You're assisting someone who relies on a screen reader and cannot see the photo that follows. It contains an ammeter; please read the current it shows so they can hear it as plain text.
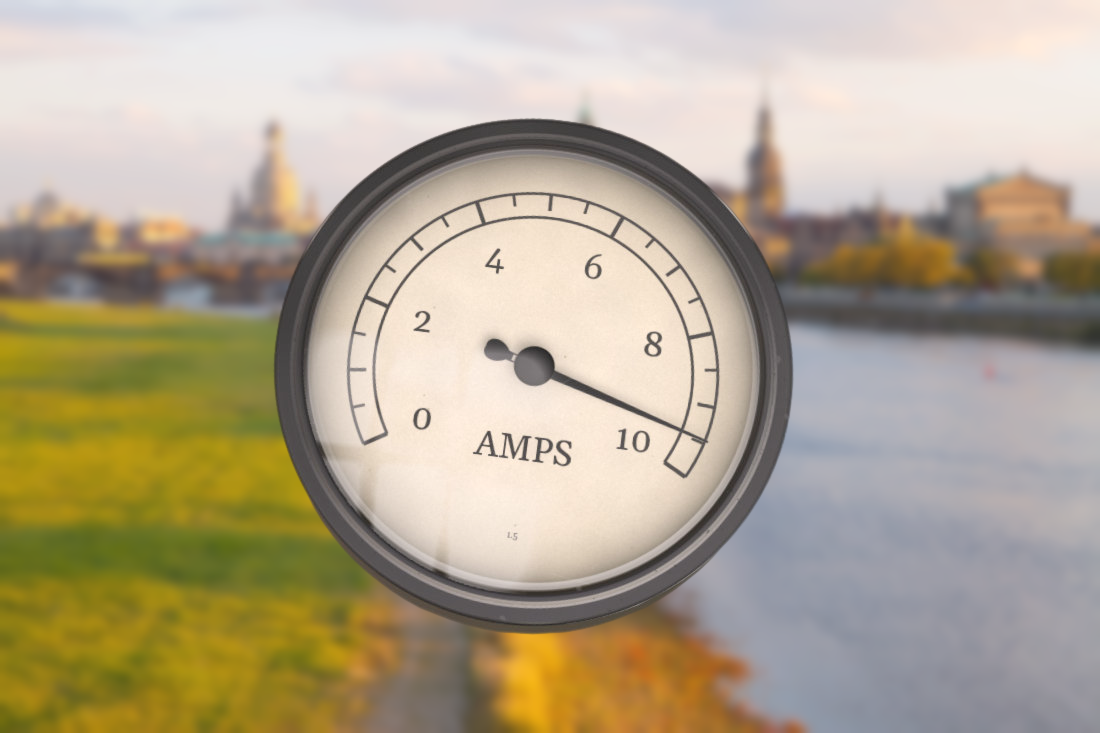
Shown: 9.5 A
